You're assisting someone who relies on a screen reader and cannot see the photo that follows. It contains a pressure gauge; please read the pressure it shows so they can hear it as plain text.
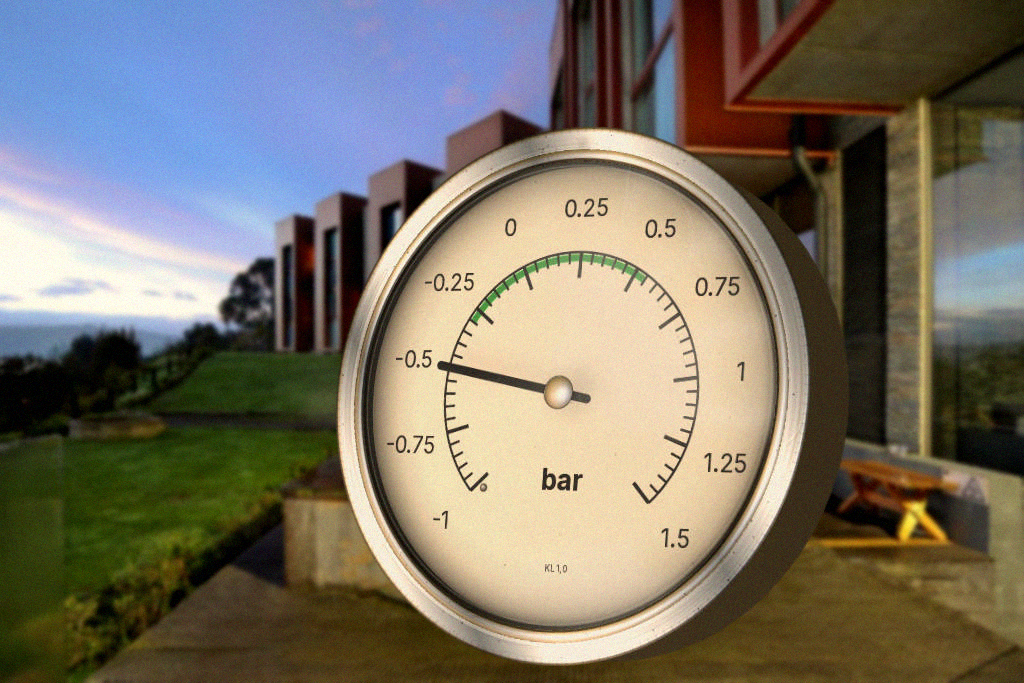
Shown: -0.5 bar
